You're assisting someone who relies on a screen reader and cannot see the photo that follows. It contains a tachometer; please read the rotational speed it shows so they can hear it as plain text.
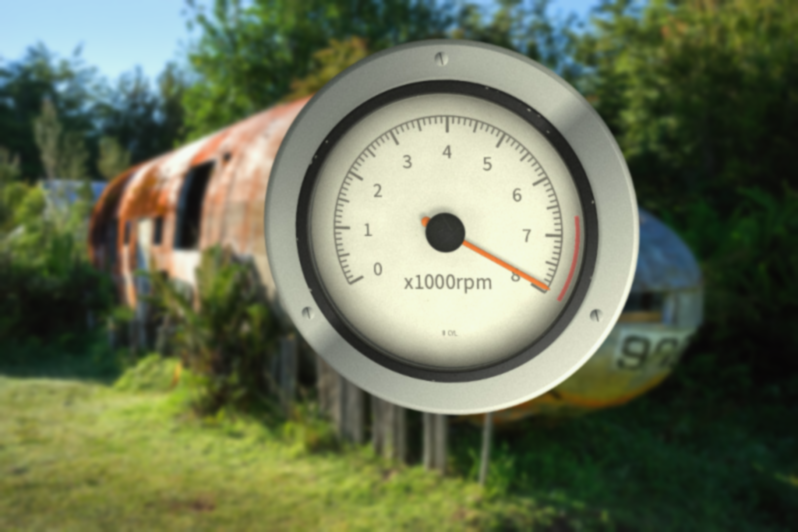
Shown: 7900 rpm
